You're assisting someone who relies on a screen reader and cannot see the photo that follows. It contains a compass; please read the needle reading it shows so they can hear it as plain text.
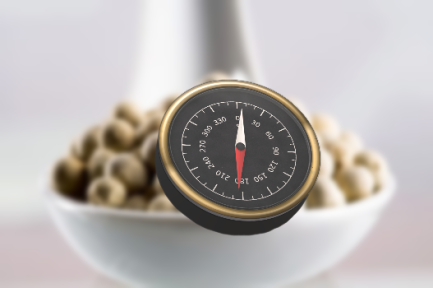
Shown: 185 °
